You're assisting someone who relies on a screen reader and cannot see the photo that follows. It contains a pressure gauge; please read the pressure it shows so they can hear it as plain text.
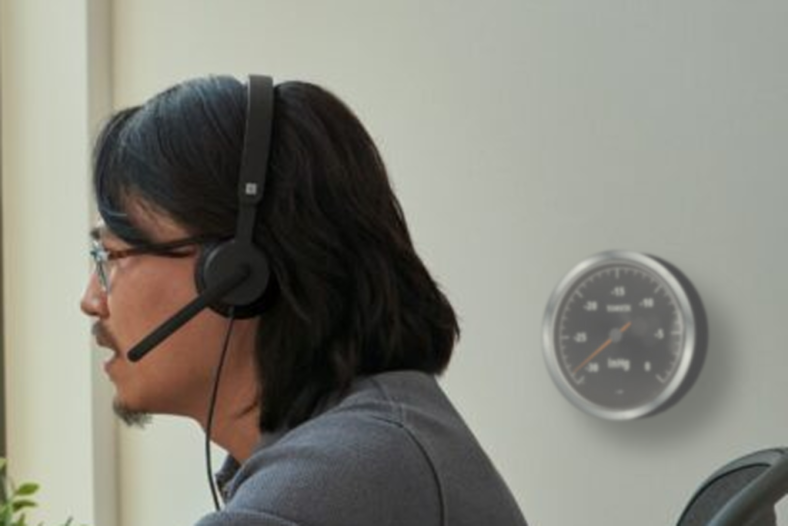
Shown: -29 inHg
